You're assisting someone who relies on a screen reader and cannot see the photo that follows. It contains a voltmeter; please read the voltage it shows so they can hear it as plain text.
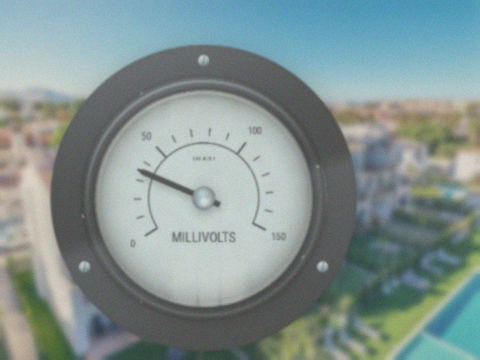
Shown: 35 mV
